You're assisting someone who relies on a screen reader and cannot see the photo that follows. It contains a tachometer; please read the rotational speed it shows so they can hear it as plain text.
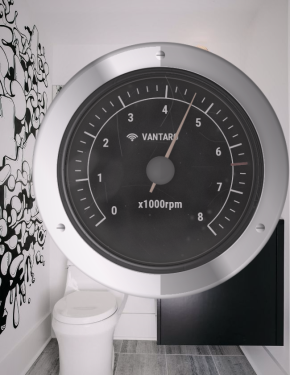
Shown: 4600 rpm
